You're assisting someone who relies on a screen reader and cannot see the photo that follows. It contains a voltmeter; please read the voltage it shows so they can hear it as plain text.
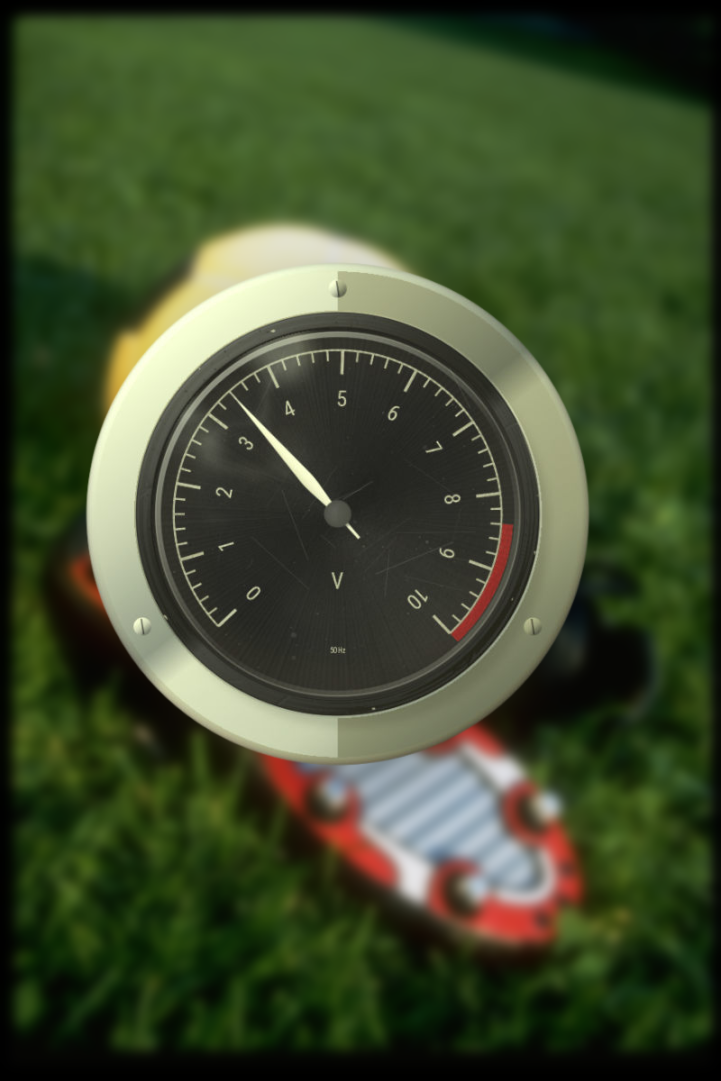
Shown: 3.4 V
